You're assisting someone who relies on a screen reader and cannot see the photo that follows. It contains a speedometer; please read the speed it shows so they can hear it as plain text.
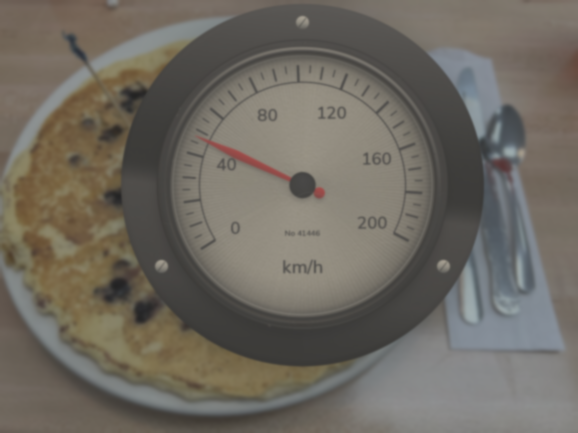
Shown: 47.5 km/h
